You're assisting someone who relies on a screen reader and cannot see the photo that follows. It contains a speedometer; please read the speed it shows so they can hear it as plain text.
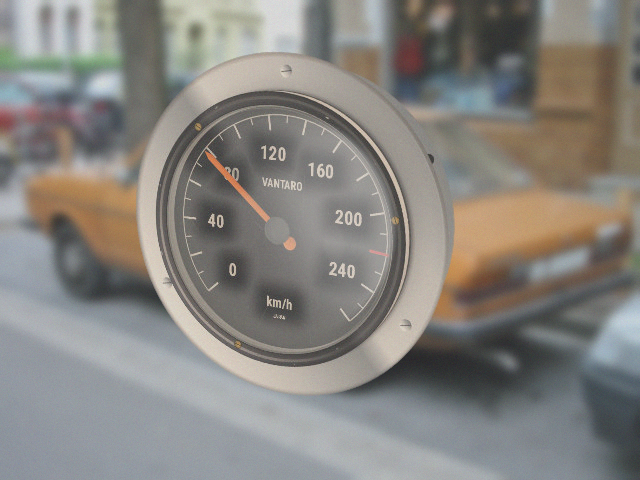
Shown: 80 km/h
